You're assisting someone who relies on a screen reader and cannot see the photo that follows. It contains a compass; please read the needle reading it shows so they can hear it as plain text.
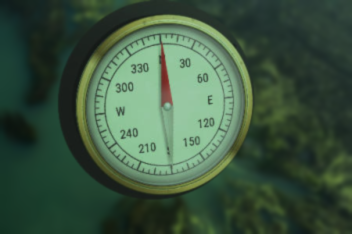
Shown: 0 °
